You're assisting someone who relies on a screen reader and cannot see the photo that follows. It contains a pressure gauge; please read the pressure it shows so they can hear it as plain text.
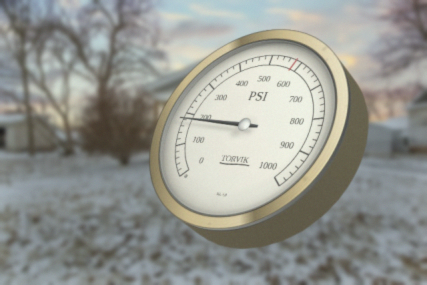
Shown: 180 psi
